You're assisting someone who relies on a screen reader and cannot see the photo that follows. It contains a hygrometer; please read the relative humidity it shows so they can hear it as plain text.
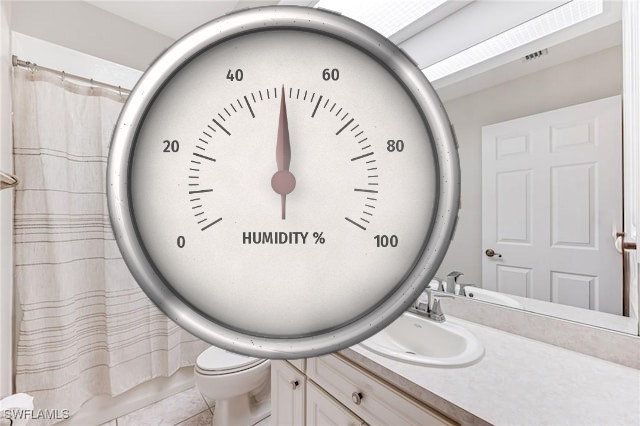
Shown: 50 %
